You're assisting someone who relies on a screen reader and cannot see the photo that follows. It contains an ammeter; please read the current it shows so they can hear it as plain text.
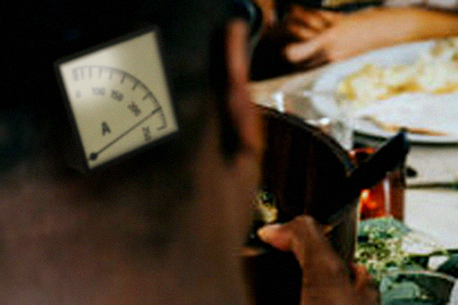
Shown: 225 A
